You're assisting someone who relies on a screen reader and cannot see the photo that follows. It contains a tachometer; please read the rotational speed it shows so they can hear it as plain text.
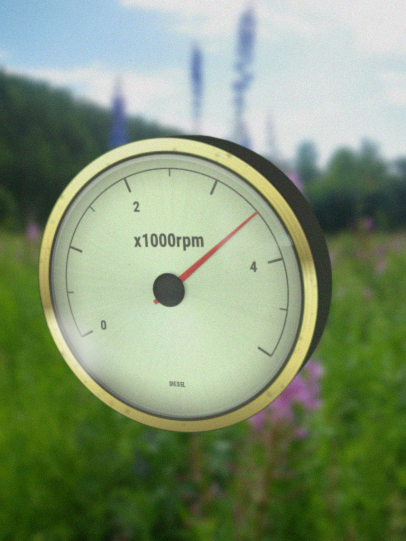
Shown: 3500 rpm
